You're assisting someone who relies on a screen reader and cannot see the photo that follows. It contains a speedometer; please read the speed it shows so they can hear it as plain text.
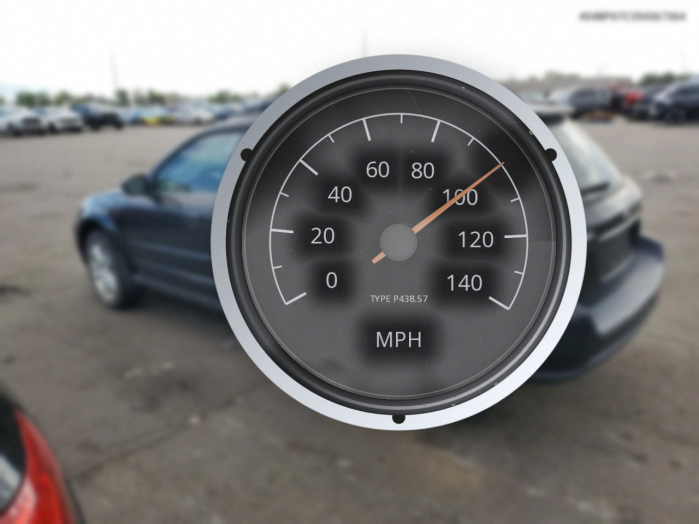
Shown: 100 mph
